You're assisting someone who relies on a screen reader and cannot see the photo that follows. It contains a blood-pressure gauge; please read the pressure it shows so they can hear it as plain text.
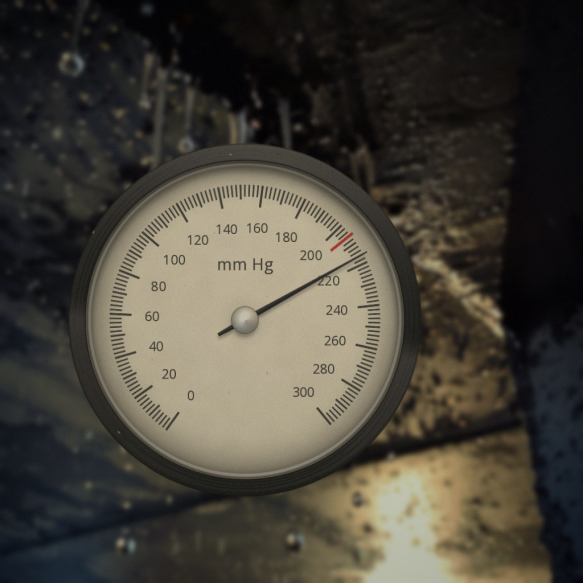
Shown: 216 mmHg
